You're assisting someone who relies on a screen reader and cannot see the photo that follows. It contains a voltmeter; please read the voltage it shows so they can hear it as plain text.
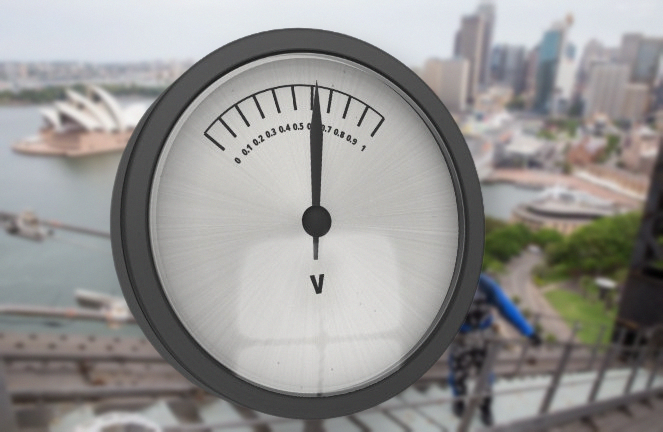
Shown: 0.6 V
